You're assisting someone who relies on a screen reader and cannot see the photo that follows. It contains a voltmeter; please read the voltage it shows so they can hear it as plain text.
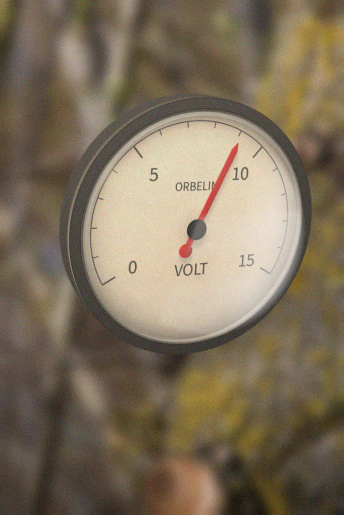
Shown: 9 V
